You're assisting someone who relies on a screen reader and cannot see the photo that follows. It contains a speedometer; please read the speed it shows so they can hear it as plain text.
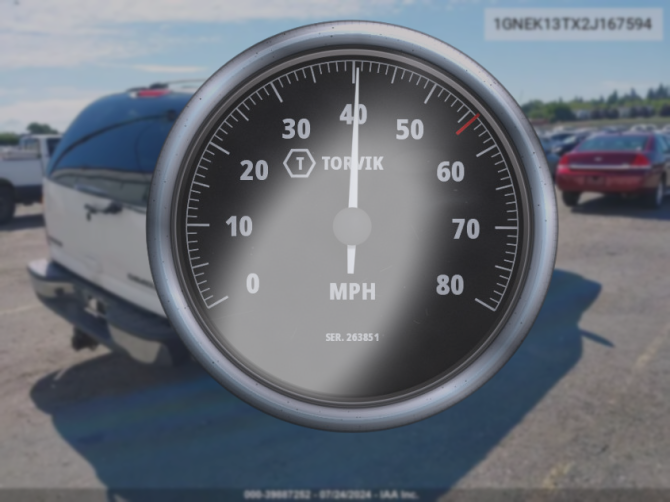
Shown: 40.5 mph
